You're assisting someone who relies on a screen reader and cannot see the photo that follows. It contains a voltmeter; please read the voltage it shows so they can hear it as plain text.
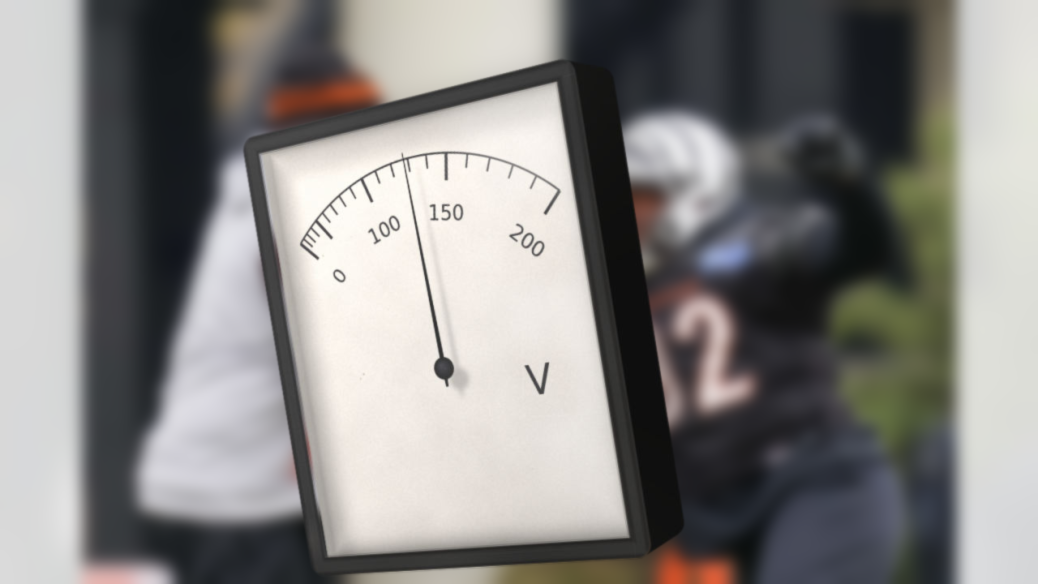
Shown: 130 V
